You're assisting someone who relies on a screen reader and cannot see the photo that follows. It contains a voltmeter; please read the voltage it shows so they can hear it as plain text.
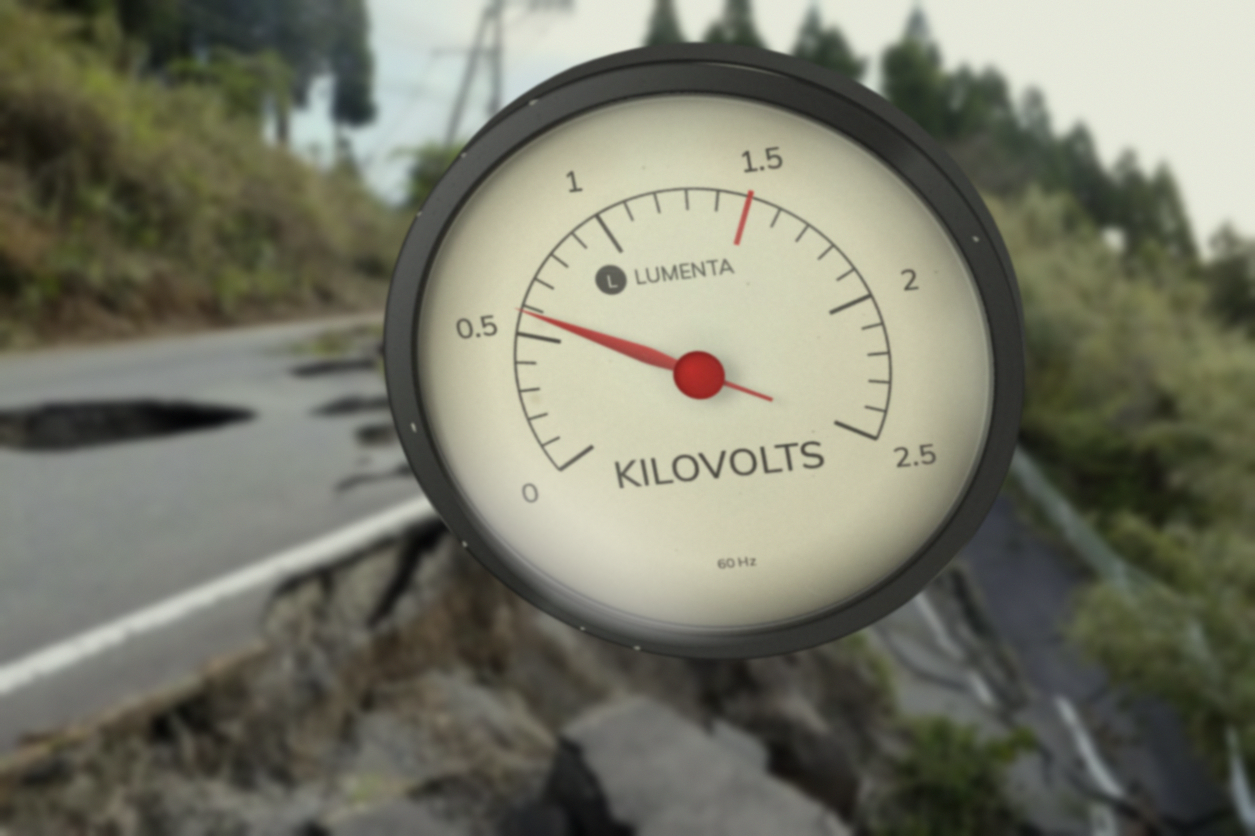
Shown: 0.6 kV
